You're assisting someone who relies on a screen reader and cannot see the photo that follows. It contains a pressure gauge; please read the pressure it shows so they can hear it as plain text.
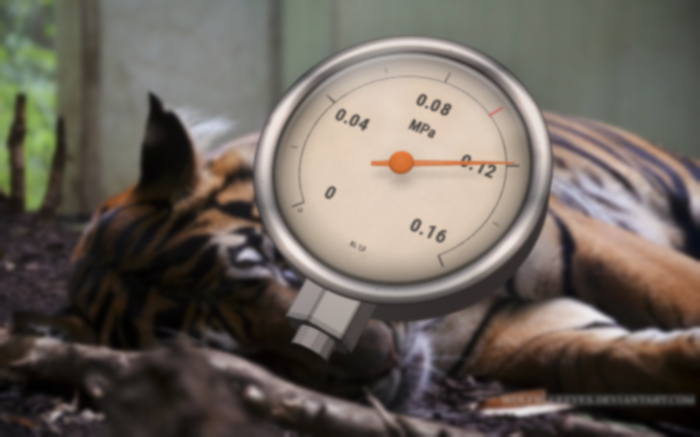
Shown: 0.12 MPa
